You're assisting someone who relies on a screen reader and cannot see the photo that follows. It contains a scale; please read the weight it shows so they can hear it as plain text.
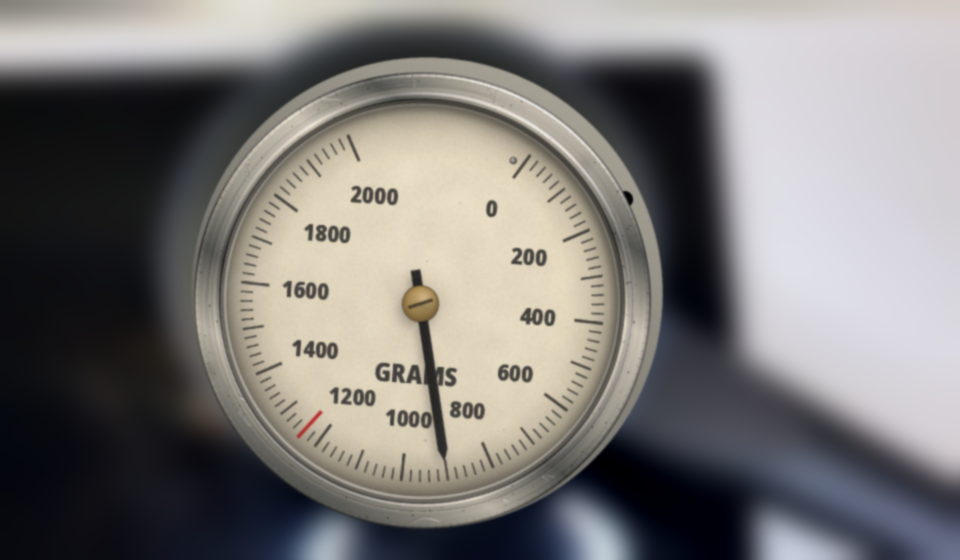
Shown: 900 g
